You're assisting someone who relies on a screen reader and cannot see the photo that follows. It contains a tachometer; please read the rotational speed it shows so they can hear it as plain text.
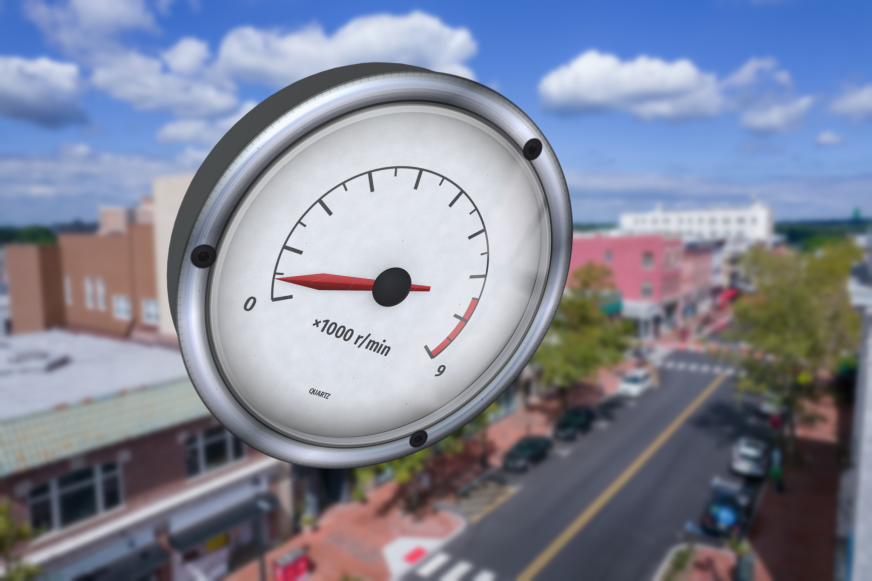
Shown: 500 rpm
